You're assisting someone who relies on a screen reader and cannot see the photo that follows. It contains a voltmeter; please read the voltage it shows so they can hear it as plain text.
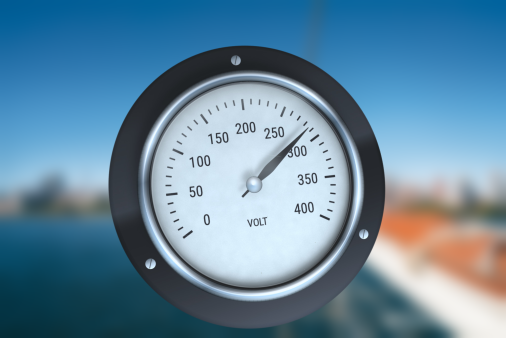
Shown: 285 V
